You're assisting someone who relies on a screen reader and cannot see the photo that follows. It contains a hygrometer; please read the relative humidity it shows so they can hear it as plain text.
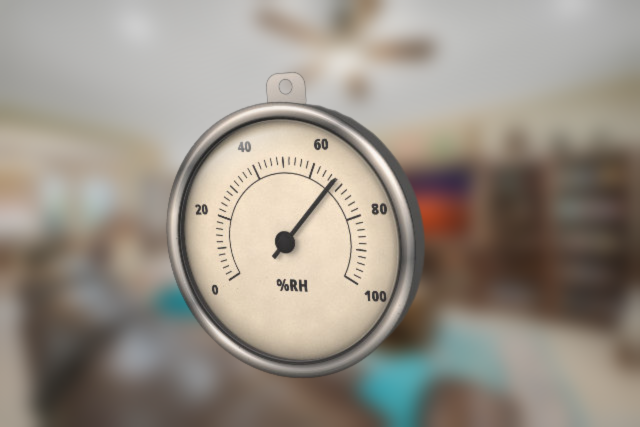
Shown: 68 %
